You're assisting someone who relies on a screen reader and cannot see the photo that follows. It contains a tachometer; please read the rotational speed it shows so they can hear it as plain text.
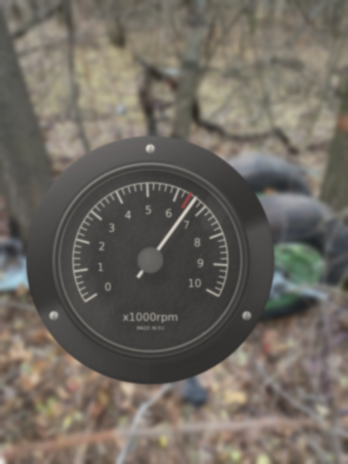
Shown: 6600 rpm
